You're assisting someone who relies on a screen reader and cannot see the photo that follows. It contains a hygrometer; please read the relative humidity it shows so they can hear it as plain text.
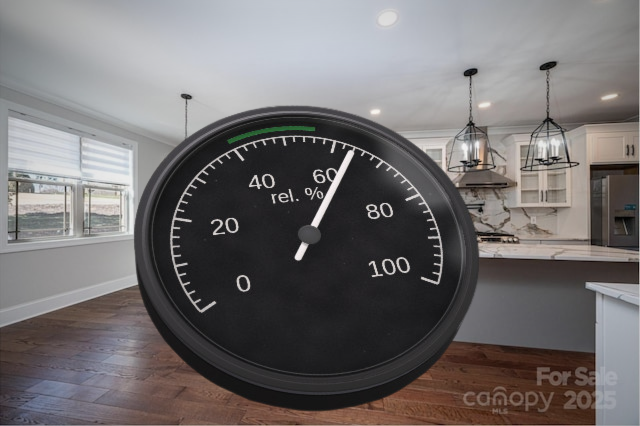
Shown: 64 %
